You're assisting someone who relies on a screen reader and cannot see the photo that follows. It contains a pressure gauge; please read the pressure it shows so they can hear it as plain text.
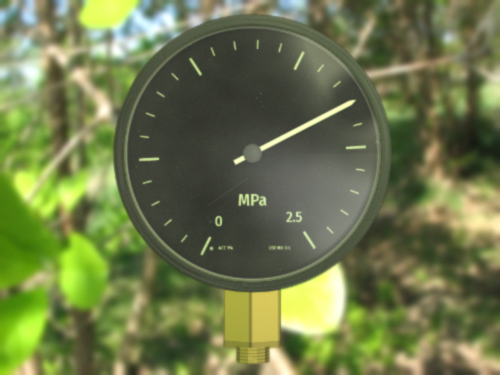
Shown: 1.8 MPa
